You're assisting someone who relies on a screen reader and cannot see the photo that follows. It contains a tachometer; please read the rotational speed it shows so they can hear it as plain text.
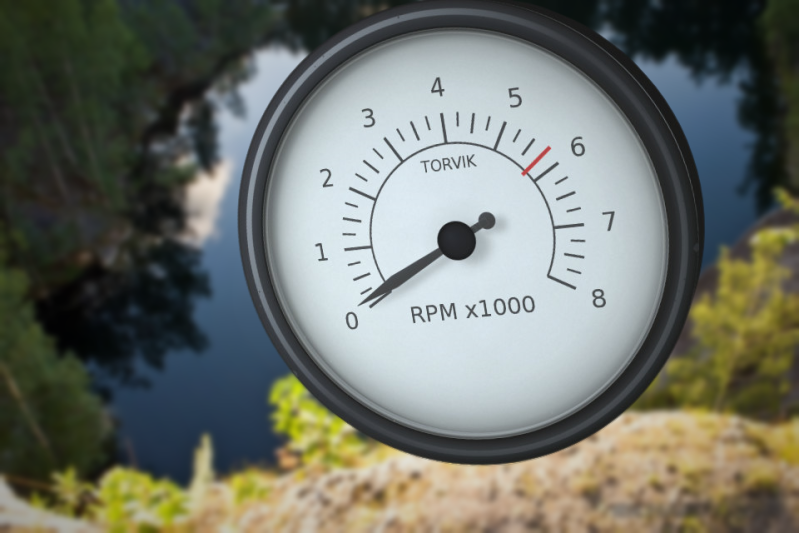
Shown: 125 rpm
